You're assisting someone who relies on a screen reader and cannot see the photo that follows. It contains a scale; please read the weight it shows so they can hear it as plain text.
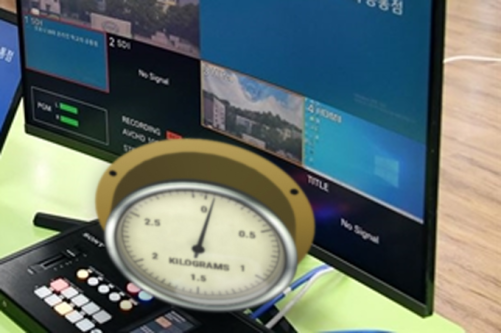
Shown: 0.05 kg
